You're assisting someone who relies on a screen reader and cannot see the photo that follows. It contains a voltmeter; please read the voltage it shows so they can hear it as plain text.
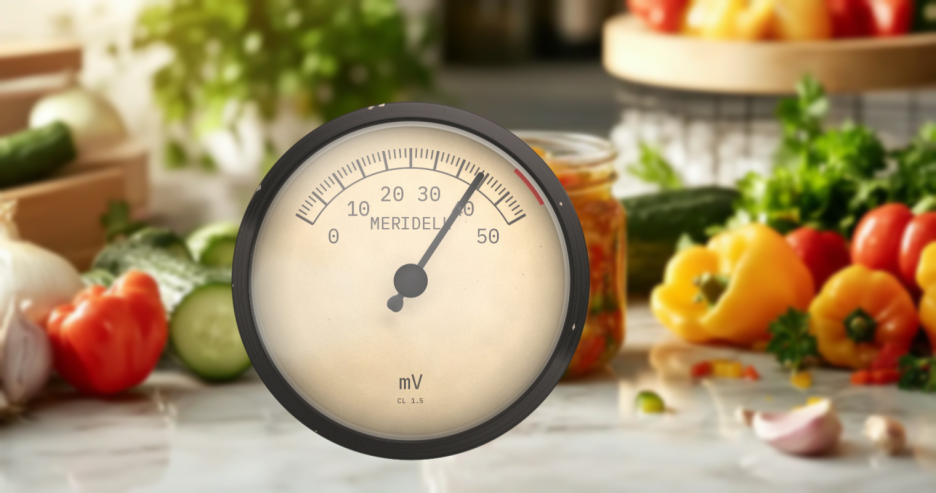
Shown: 39 mV
